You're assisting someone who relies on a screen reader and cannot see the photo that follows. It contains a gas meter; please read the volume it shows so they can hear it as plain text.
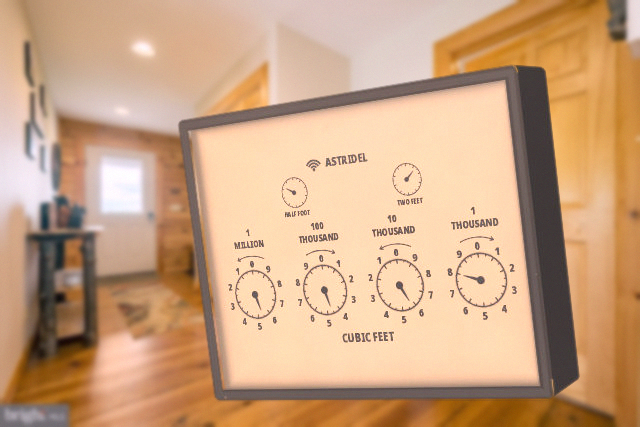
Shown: 545800 ft³
